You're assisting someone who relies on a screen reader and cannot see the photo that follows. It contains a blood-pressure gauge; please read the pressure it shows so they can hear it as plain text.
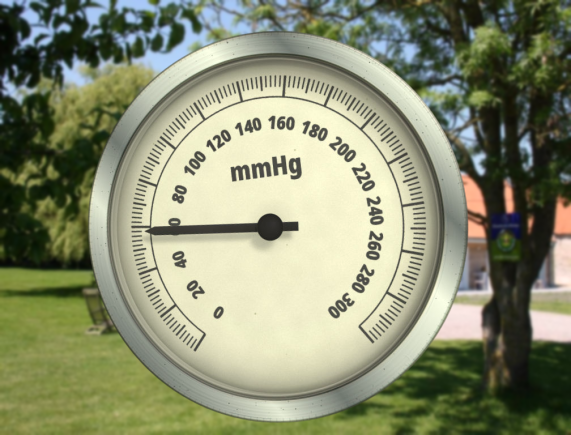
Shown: 58 mmHg
